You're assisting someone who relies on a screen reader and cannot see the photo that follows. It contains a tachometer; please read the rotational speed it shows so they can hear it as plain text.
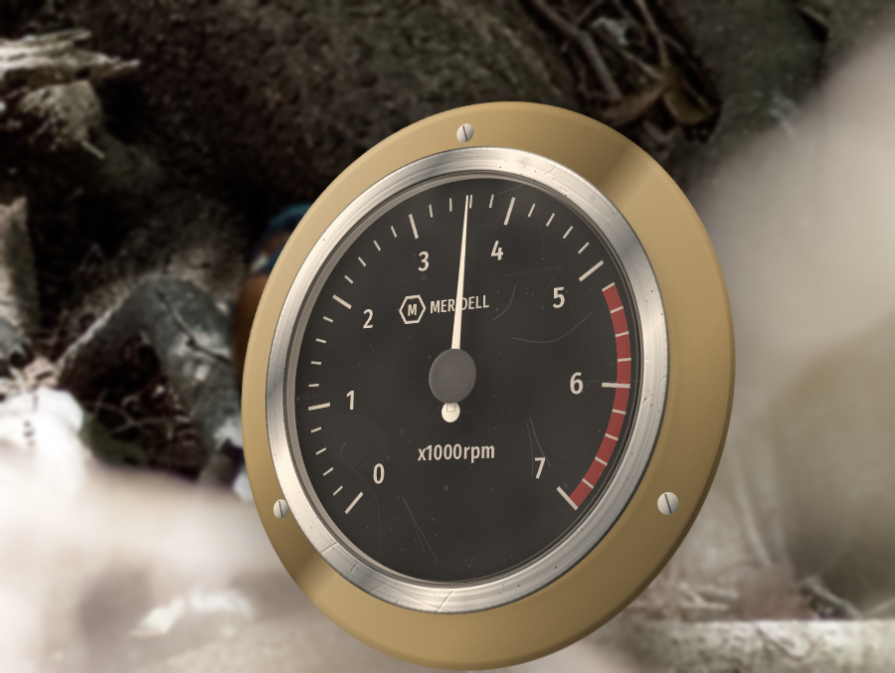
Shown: 3600 rpm
